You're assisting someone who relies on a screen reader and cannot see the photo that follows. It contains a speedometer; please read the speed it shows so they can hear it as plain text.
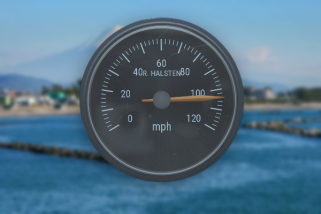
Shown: 104 mph
